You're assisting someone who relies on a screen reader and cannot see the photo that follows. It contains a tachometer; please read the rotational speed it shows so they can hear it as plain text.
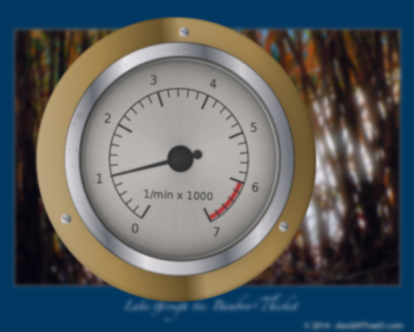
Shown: 1000 rpm
